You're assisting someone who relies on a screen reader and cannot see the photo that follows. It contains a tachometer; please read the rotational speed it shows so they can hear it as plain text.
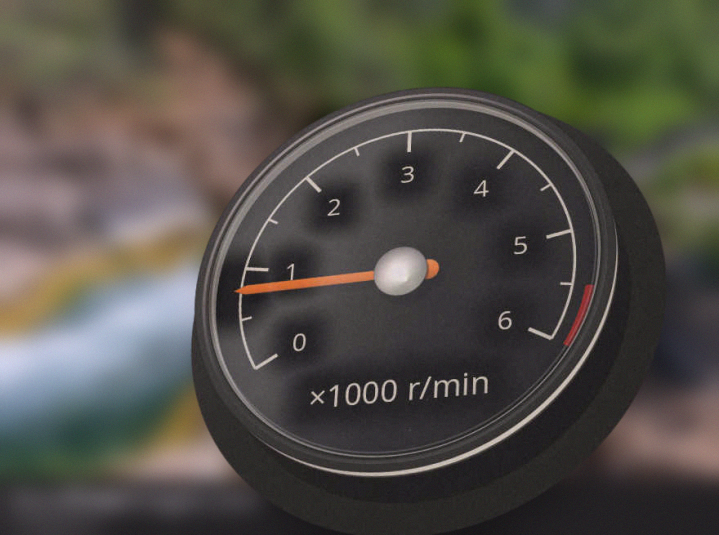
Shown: 750 rpm
